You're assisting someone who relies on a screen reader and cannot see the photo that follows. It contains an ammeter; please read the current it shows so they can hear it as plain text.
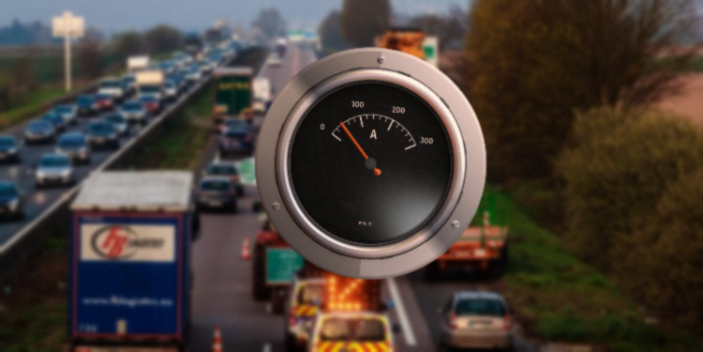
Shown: 40 A
